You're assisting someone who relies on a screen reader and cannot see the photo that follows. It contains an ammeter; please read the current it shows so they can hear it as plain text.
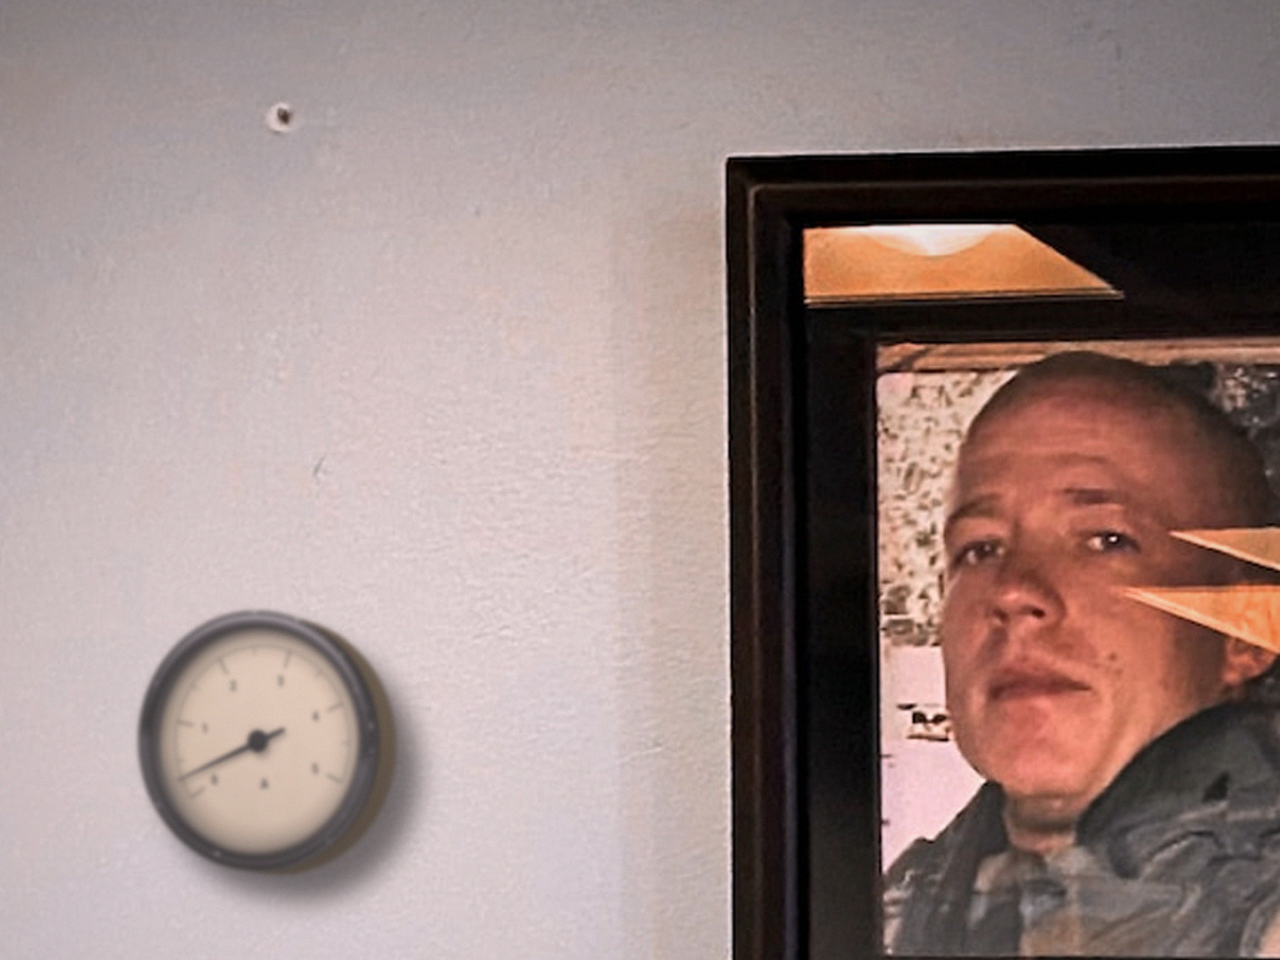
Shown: 0.25 A
